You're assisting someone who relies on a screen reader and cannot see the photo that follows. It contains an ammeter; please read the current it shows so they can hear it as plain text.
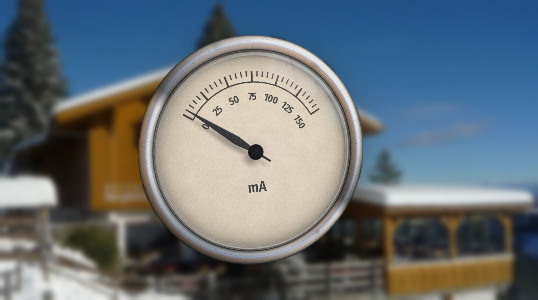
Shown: 5 mA
